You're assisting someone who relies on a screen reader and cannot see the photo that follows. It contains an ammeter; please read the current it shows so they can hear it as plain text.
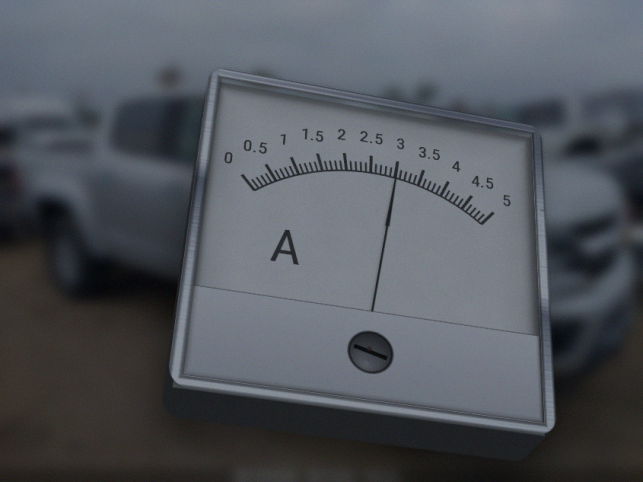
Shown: 3 A
